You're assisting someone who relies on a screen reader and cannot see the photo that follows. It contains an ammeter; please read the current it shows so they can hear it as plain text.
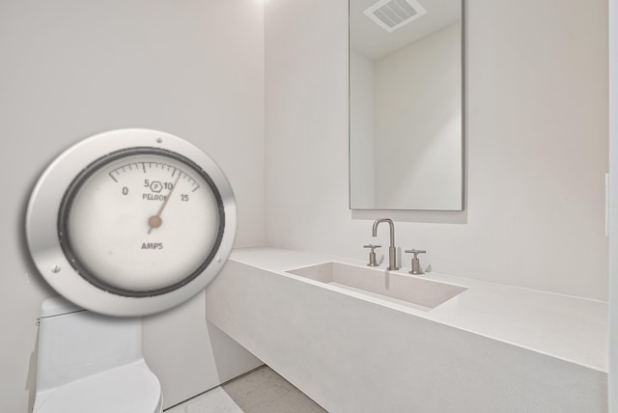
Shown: 11 A
